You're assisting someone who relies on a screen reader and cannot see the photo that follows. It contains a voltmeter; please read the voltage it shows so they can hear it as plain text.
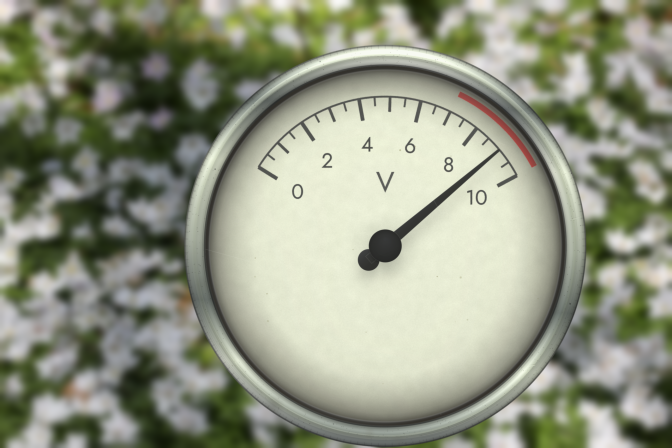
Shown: 9 V
